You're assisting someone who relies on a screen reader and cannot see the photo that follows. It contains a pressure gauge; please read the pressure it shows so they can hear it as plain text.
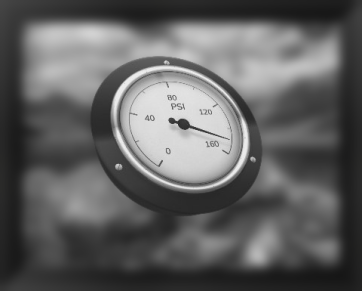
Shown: 150 psi
